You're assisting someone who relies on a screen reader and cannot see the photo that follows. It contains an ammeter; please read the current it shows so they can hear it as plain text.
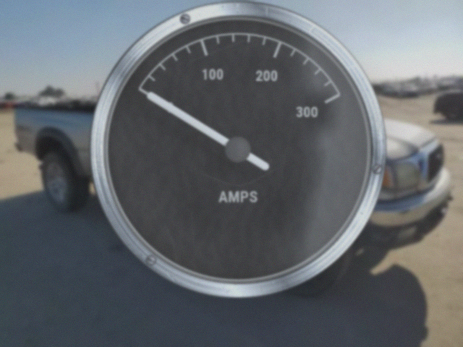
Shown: 0 A
